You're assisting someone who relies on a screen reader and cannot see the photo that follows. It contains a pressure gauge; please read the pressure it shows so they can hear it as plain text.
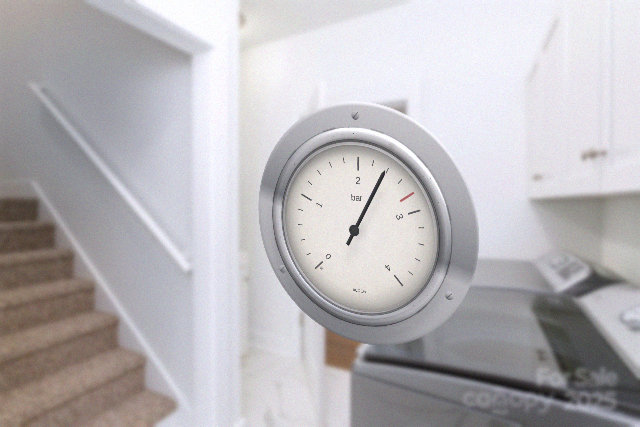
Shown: 2.4 bar
